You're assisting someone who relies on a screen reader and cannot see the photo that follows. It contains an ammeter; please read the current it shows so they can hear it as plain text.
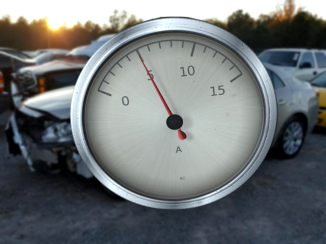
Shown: 5 A
